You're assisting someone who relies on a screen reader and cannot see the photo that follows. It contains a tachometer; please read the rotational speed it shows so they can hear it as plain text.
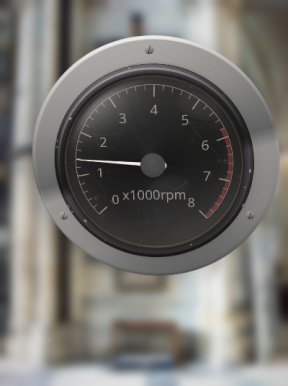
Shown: 1400 rpm
